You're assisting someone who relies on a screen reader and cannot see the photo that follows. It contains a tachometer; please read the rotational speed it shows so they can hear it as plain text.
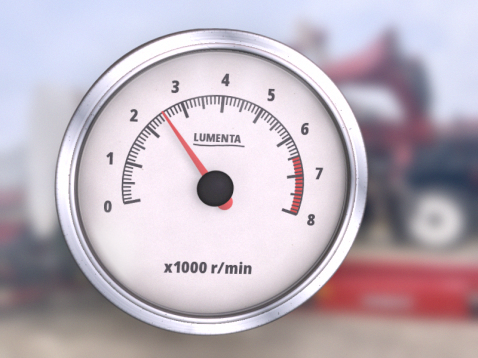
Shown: 2500 rpm
